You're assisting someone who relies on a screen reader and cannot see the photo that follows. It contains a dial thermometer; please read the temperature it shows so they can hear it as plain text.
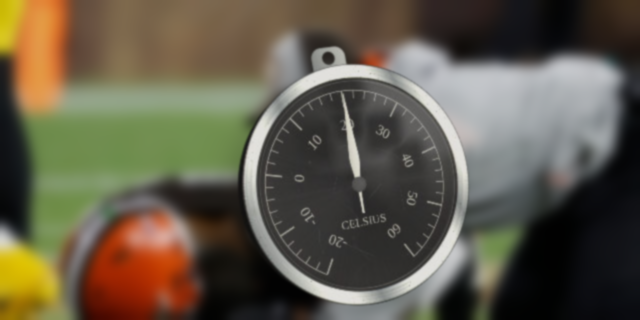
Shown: 20 °C
